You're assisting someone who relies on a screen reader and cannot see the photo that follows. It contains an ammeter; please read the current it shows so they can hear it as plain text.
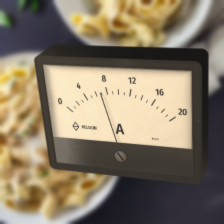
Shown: 7 A
